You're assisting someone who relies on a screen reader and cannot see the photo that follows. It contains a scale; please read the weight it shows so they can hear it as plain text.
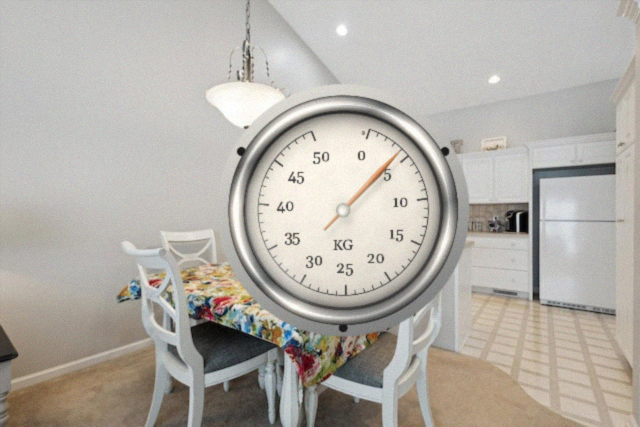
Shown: 4 kg
